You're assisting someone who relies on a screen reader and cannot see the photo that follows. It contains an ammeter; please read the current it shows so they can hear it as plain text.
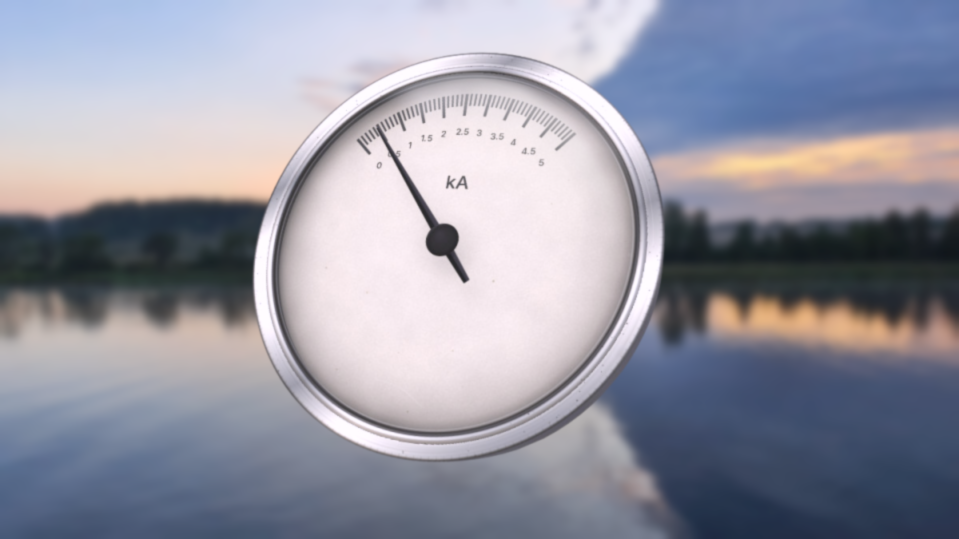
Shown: 0.5 kA
